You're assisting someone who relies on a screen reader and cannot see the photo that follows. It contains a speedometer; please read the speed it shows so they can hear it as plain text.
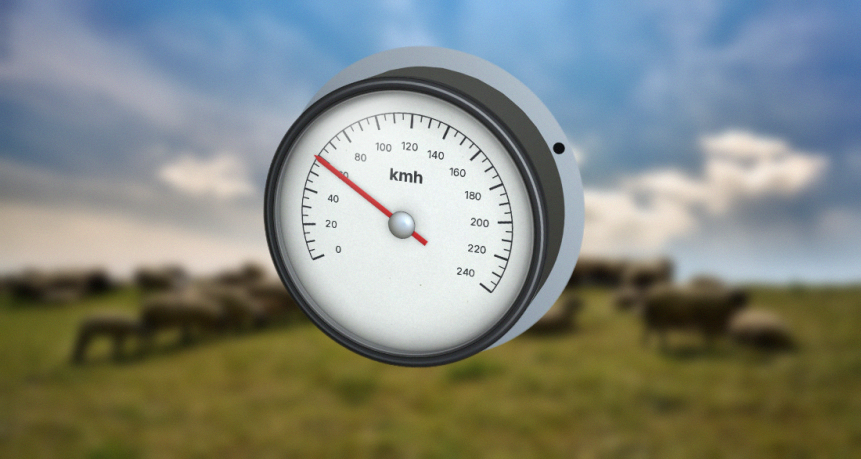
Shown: 60 km/h
